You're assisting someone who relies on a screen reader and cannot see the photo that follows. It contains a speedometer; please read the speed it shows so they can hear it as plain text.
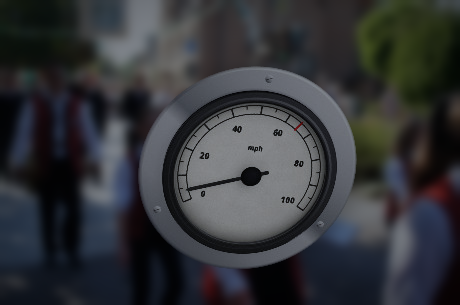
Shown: 5 mph
